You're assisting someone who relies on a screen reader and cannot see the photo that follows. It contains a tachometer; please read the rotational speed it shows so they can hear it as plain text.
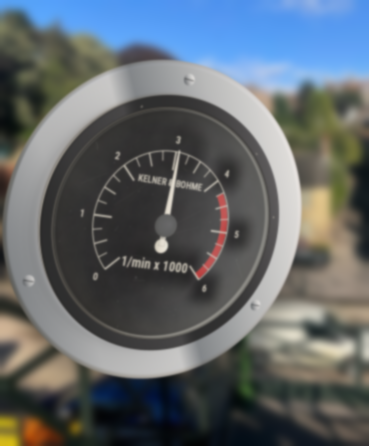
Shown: 3000 rpm
